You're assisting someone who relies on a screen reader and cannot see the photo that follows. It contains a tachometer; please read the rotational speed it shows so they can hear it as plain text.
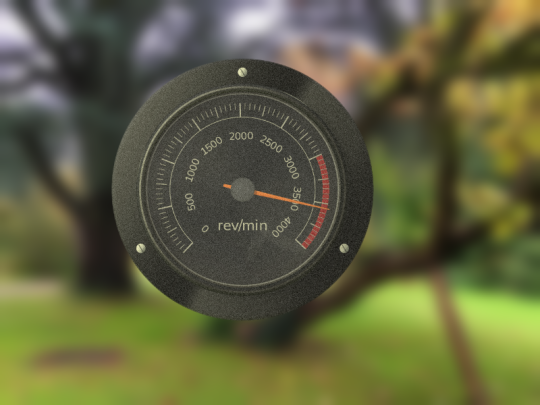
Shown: 3550 rpm
